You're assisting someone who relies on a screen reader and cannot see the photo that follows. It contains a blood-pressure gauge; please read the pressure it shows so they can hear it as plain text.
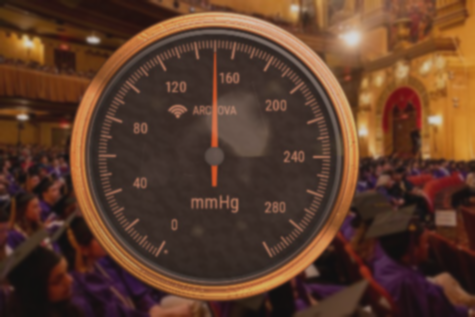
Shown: 150 mmHg
